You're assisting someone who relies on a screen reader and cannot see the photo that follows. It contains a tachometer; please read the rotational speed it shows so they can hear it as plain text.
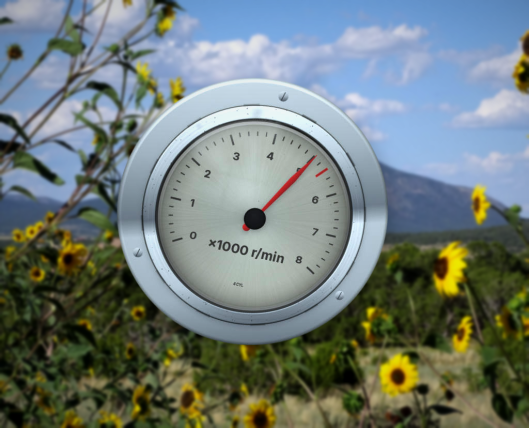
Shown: 5000 rpm
